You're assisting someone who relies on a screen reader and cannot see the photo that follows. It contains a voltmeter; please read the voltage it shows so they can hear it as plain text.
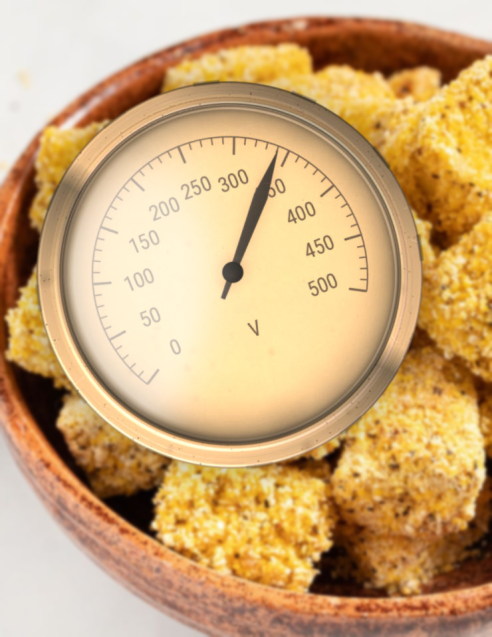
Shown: 340 V
